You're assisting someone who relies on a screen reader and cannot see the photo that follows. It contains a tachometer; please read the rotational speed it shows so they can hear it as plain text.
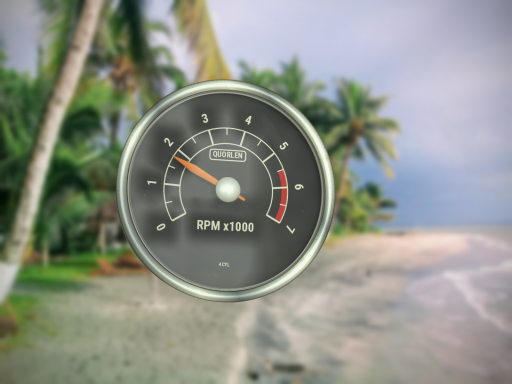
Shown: 1750 rpm
